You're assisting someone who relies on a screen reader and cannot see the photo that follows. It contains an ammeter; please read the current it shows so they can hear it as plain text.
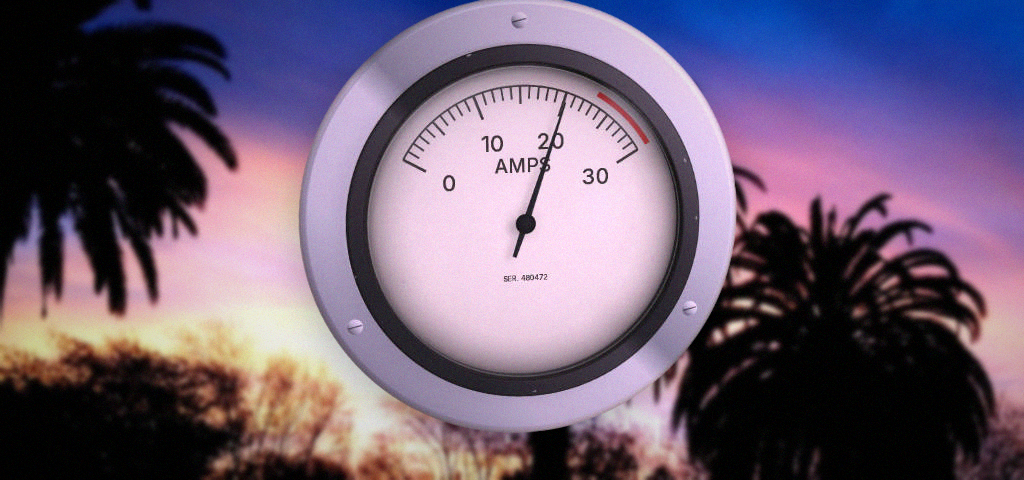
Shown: 20 A
